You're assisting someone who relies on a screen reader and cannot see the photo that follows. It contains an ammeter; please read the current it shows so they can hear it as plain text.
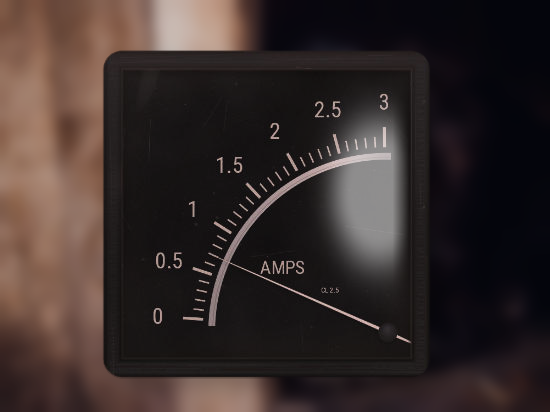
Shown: 0.7 A
